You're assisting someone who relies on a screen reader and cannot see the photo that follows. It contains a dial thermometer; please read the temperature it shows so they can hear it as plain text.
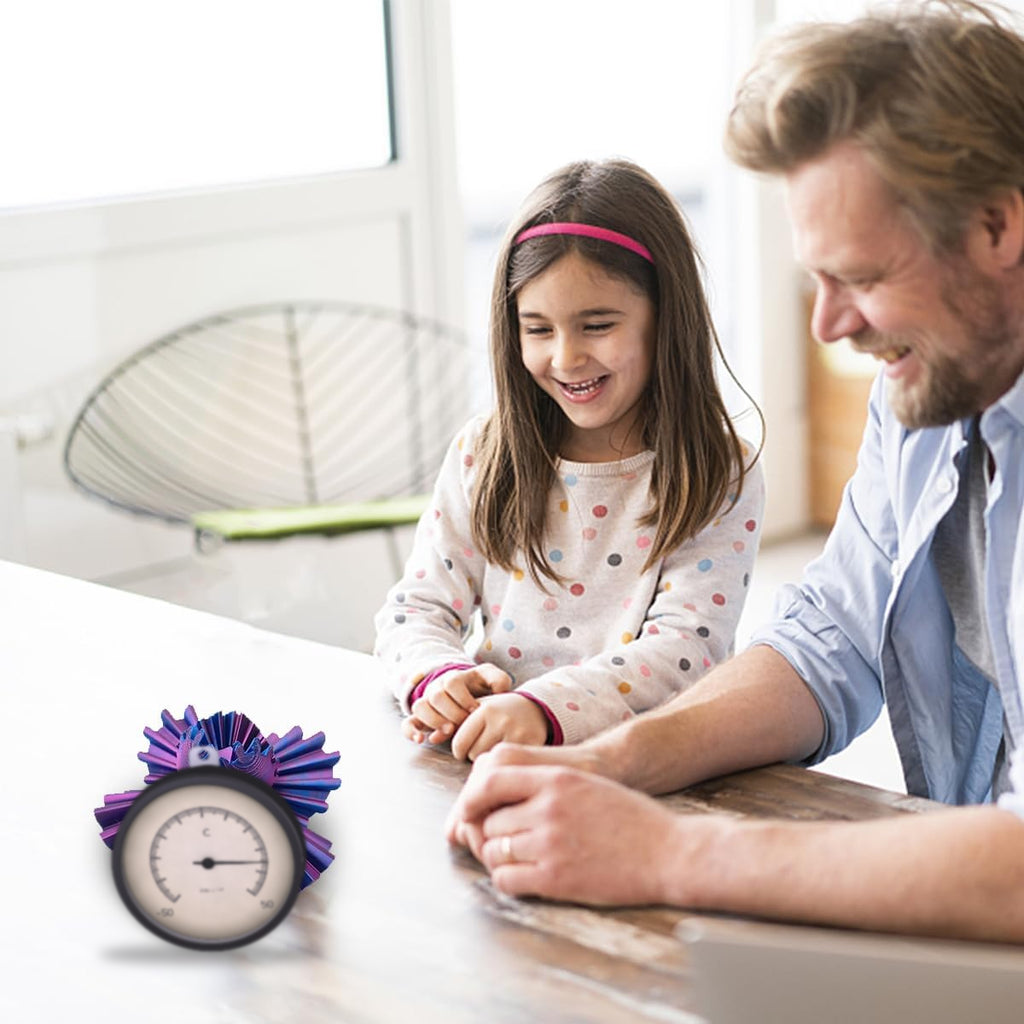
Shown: 35 °C
